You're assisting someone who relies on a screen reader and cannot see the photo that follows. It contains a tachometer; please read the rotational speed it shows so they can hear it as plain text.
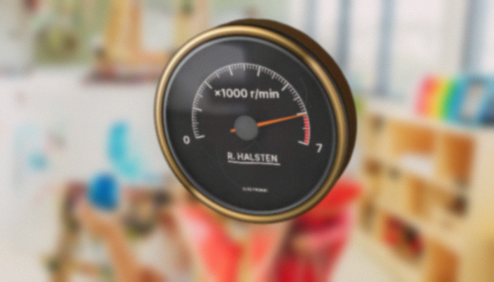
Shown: 6000 rpm
